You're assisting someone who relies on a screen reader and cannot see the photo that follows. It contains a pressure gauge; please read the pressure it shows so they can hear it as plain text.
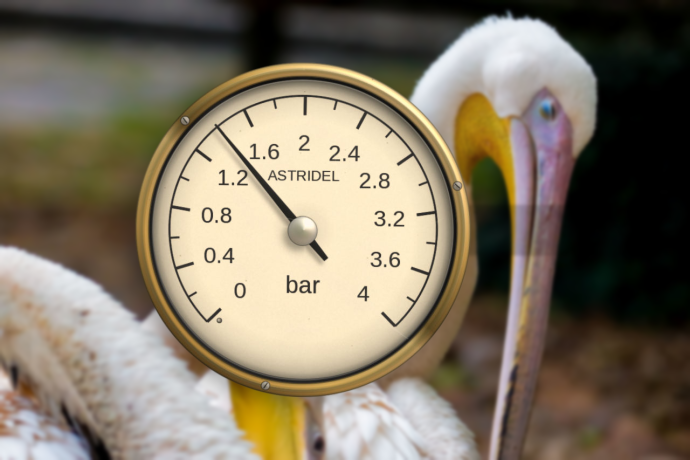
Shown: 1.4 bar
